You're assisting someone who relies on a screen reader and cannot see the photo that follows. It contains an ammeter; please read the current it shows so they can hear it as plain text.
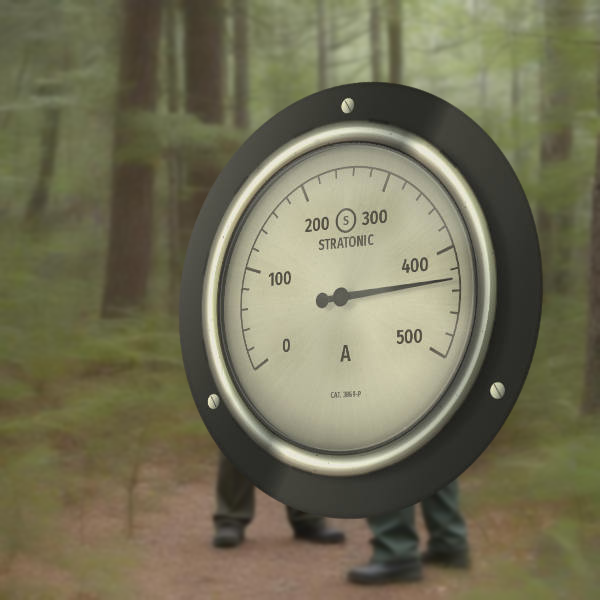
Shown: 430 A
